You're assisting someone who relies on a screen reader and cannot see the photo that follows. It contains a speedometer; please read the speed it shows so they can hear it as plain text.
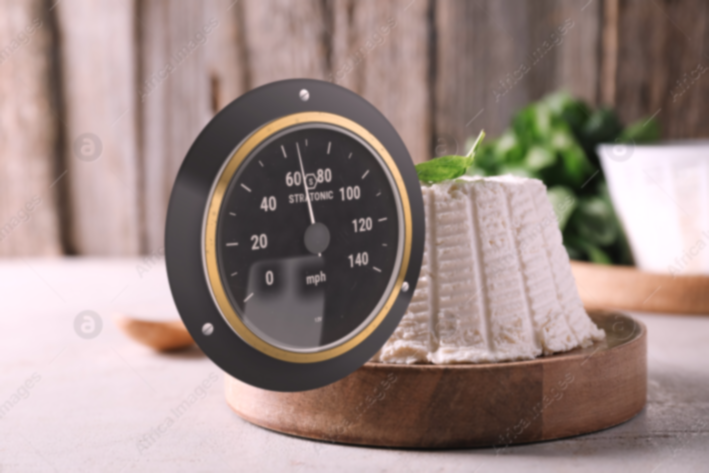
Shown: 65 mph
